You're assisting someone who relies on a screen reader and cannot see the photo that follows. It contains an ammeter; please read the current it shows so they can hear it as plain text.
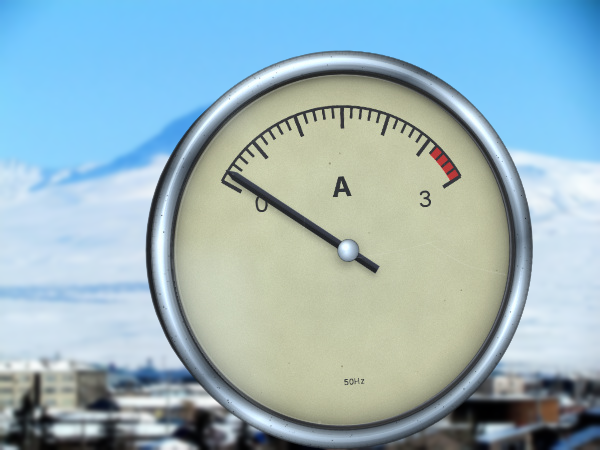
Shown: 0.1 A
